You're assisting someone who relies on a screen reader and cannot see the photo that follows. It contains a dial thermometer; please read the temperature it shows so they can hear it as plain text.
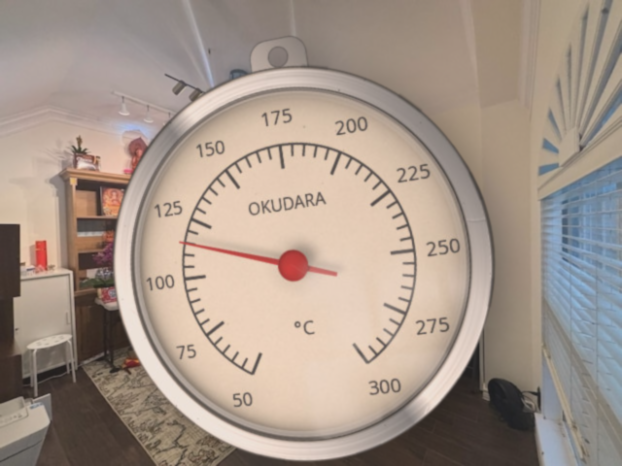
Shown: 115 °C
